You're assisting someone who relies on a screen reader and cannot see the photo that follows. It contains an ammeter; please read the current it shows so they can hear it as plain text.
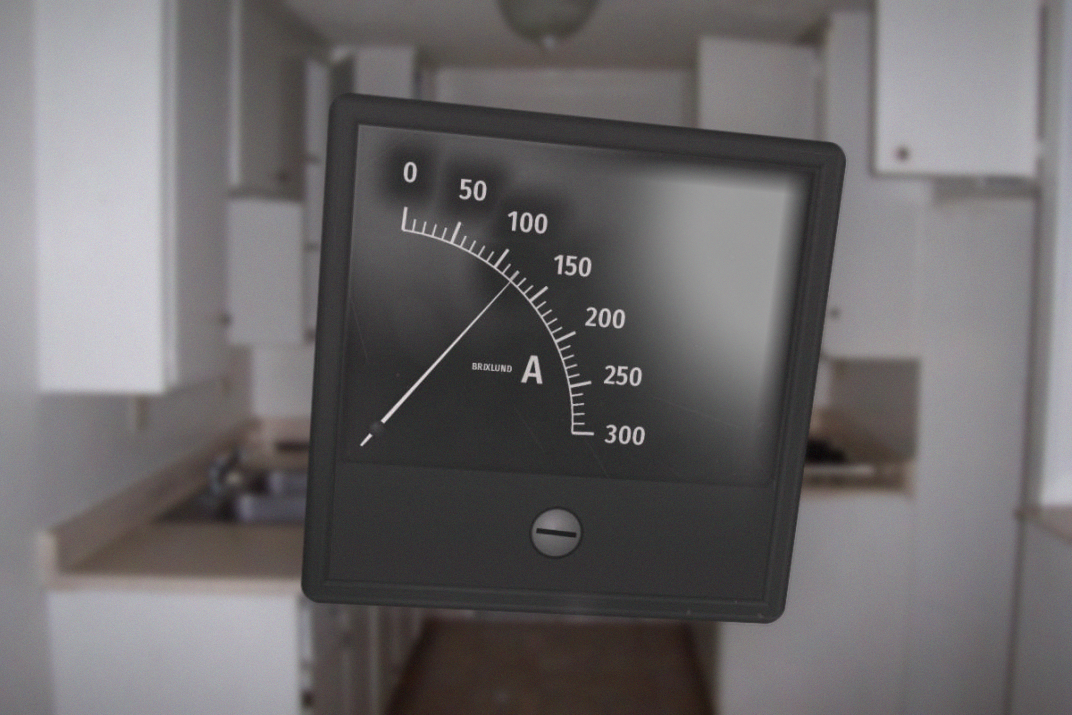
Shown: 120 A
